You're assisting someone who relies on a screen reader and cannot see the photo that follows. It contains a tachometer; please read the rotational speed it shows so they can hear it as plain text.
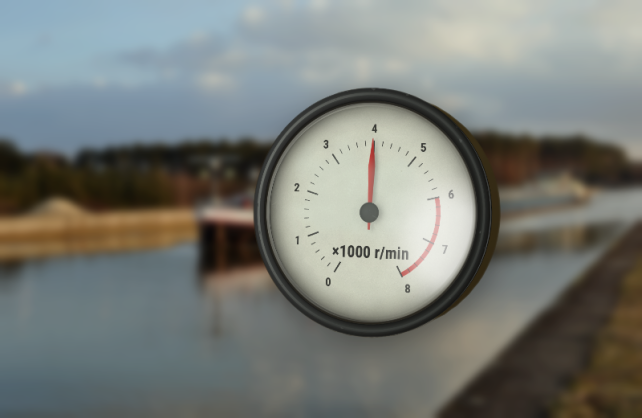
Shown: 4000 rpm
